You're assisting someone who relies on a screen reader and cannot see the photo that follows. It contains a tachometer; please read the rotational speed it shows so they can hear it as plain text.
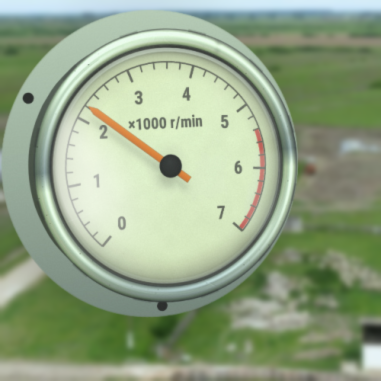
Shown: 2200 rpm
